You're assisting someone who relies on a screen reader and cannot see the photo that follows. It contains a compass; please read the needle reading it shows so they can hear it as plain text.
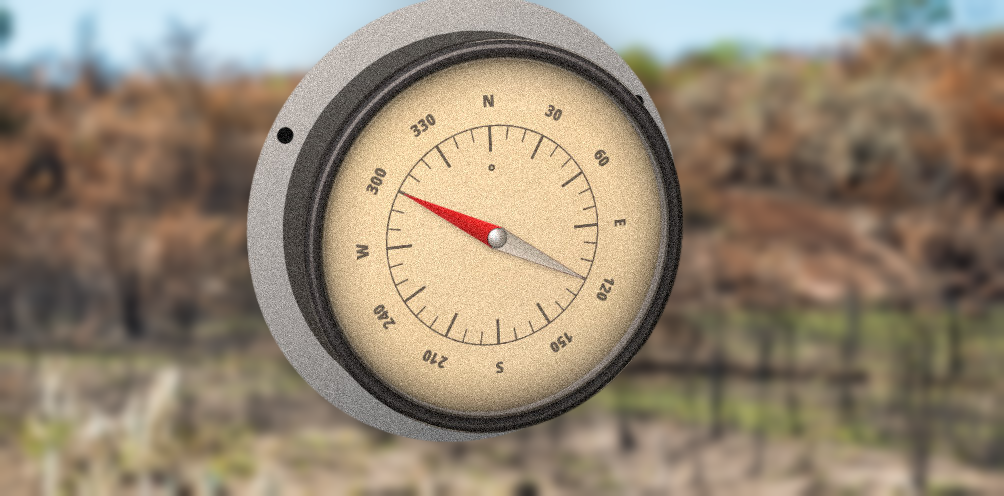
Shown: 300 °
